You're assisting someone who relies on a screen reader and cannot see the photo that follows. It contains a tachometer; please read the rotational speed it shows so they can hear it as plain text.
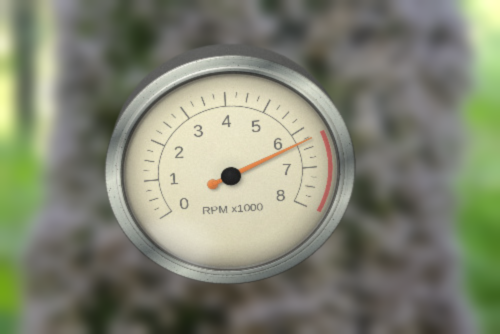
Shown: 6250 rpm
